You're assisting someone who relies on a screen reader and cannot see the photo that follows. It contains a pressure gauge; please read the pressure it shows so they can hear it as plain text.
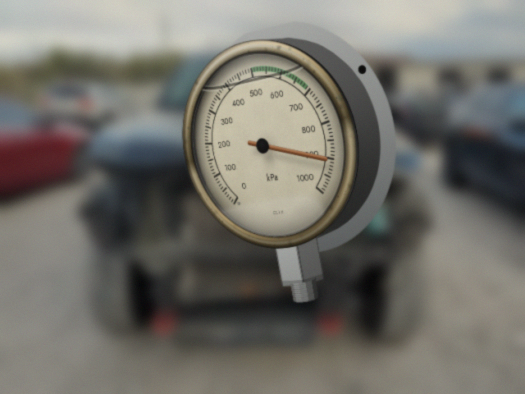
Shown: 900 kPa
